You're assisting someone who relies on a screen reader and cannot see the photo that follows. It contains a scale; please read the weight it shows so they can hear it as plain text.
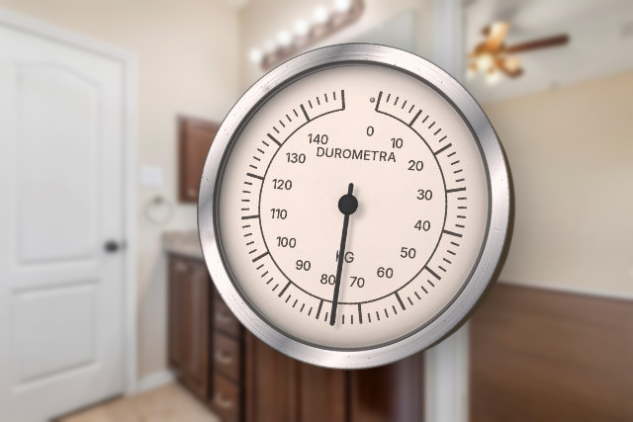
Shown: 76 kg
